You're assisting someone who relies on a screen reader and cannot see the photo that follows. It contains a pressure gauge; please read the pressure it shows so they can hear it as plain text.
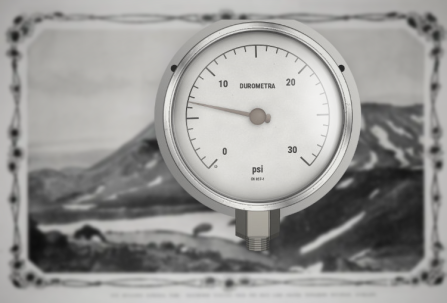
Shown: 6.5 psi
